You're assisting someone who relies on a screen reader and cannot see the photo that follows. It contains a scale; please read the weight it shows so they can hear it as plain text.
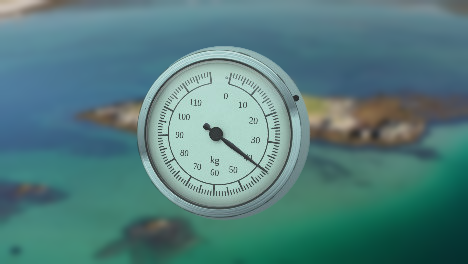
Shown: 40 kg
